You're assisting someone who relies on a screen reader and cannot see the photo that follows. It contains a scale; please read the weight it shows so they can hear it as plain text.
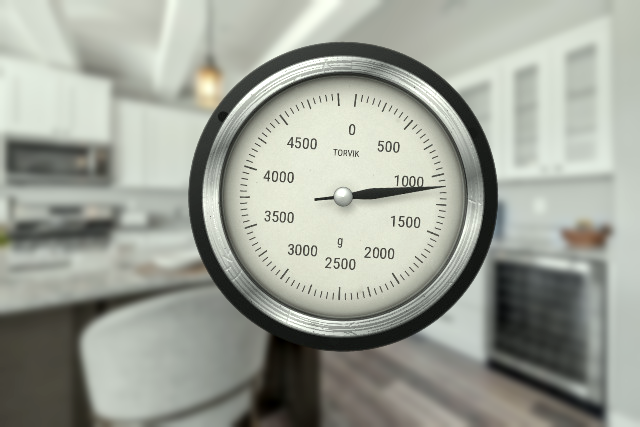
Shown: 1100 g
